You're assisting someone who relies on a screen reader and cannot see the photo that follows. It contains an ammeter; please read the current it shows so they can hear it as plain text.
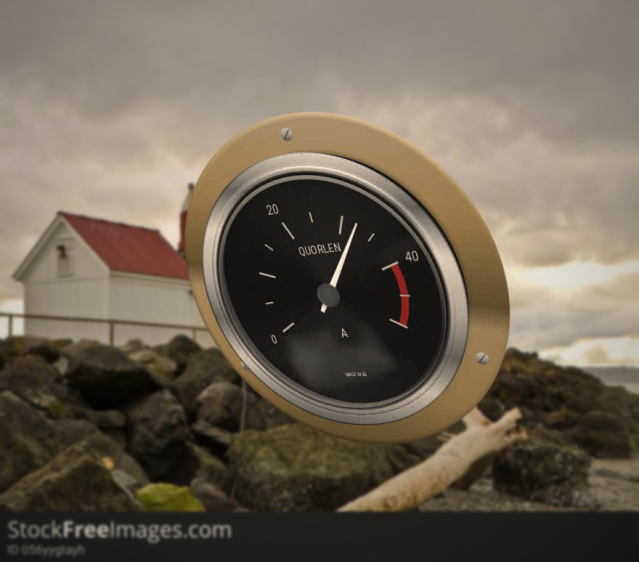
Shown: 32.5 A
